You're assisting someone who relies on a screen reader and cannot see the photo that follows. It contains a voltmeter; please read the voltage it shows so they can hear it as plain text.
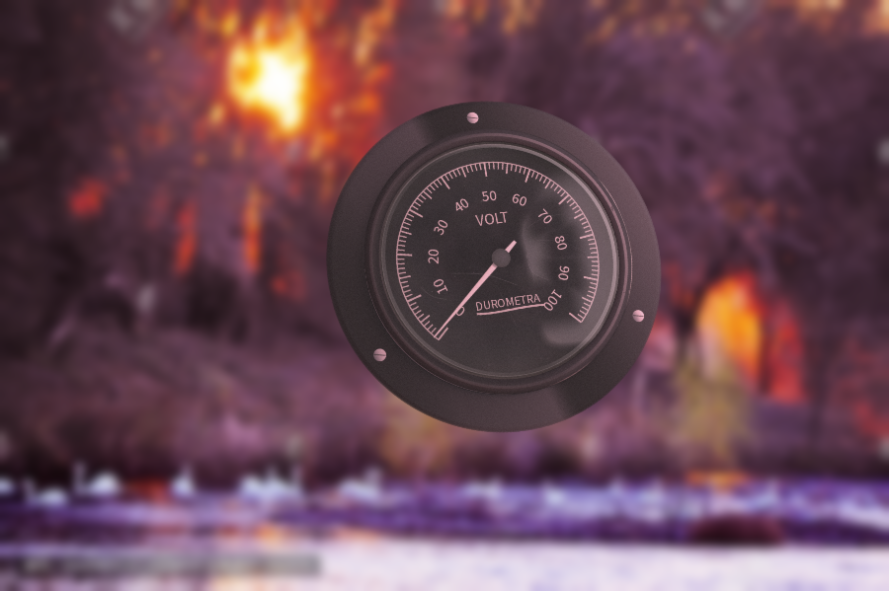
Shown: 1 V
